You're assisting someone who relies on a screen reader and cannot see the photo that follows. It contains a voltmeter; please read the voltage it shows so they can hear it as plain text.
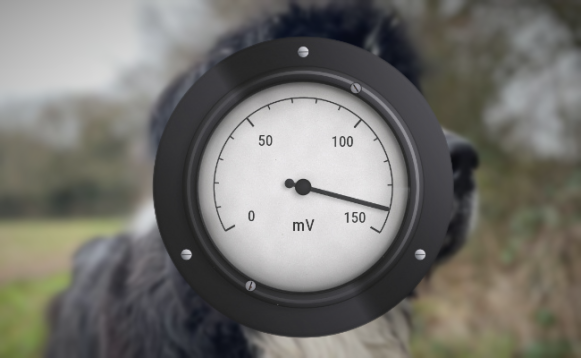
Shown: 140 mV
